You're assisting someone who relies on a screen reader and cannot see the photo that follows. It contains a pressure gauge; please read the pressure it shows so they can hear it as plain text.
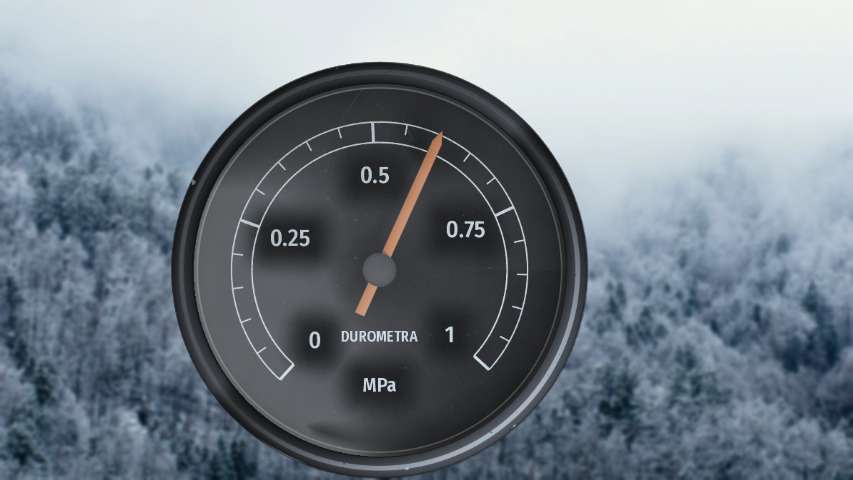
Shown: 0.6 MPa
